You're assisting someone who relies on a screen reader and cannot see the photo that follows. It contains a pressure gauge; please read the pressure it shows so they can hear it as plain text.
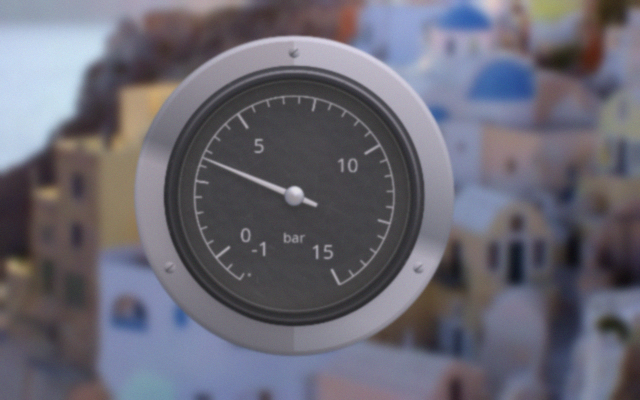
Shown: 3.25 bar
